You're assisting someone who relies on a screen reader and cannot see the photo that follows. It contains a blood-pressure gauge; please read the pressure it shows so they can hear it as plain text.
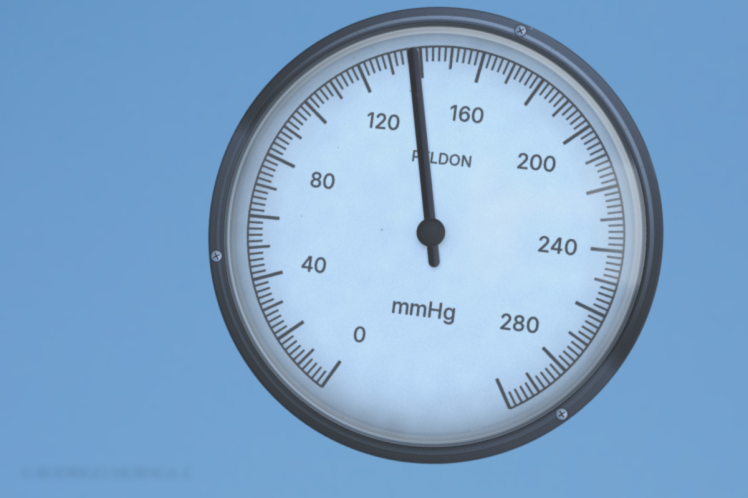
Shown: 138 mmHg
